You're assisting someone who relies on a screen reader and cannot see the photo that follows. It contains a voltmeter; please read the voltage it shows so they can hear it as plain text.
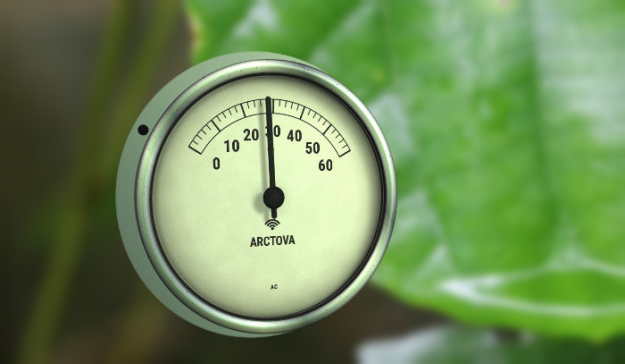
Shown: 28 V
